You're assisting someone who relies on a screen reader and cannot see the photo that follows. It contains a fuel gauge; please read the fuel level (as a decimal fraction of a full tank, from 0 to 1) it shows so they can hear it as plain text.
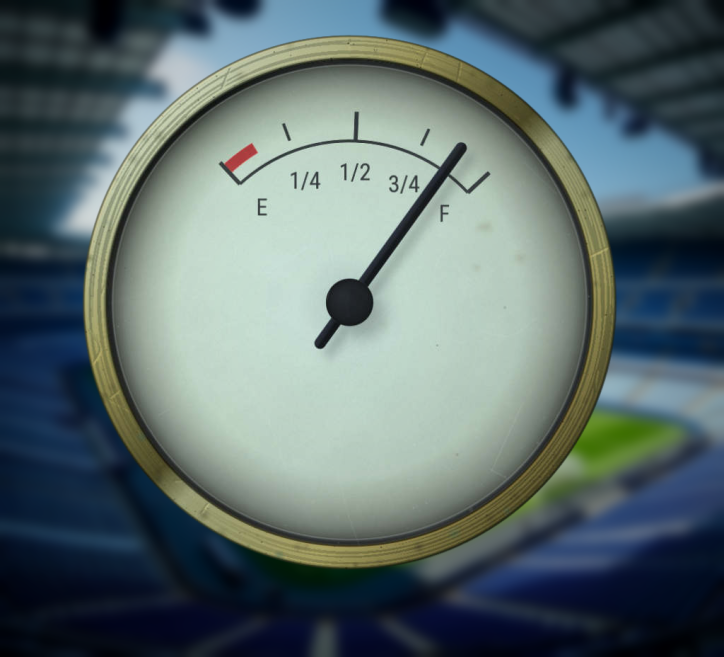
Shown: 0.875
